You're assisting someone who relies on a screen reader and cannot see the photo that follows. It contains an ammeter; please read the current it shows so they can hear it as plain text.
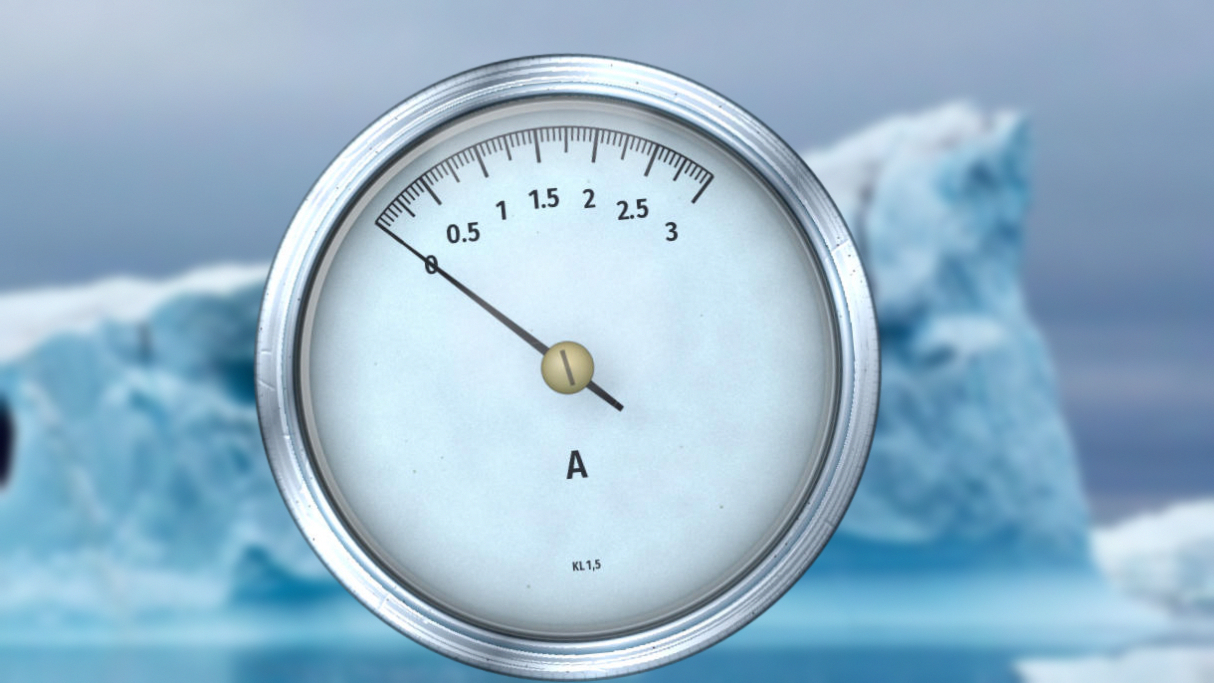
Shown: 0 A
